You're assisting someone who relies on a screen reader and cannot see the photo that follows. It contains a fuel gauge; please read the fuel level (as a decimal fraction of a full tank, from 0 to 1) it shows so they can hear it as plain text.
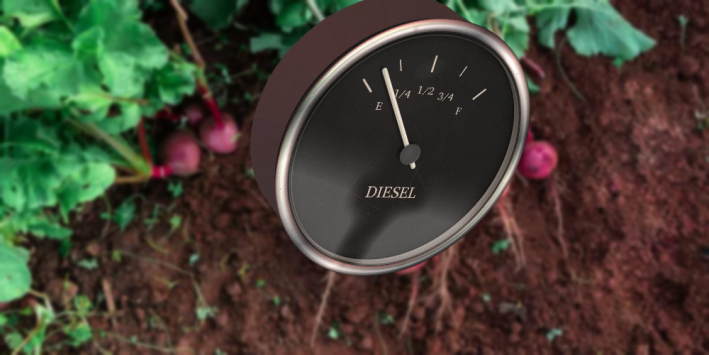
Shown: 0.125
